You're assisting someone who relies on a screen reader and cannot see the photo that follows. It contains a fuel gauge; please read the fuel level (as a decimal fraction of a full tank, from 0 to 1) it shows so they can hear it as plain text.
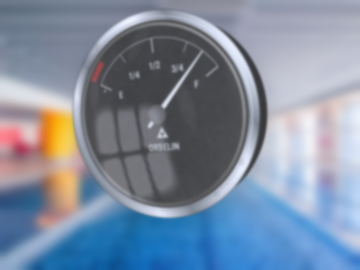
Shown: 0.875
